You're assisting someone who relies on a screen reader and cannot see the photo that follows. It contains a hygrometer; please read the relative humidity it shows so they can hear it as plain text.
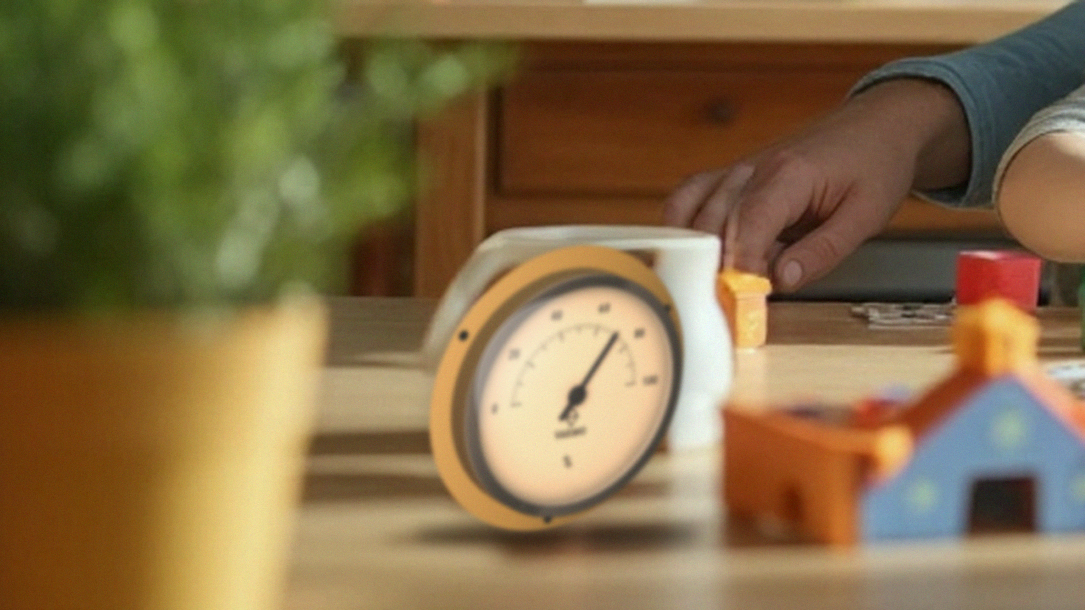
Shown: 70 %
